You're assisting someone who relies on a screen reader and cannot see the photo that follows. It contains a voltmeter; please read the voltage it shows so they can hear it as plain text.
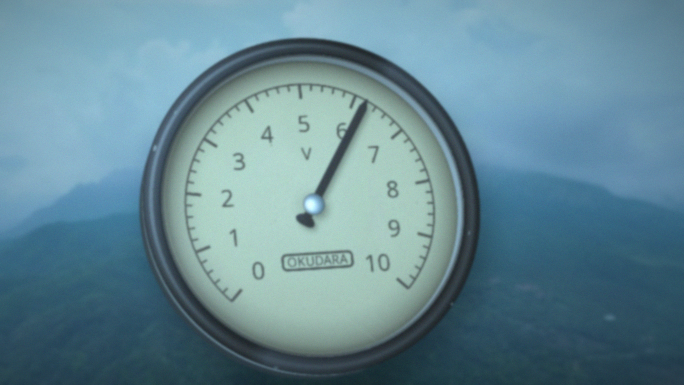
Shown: 6.2 V
